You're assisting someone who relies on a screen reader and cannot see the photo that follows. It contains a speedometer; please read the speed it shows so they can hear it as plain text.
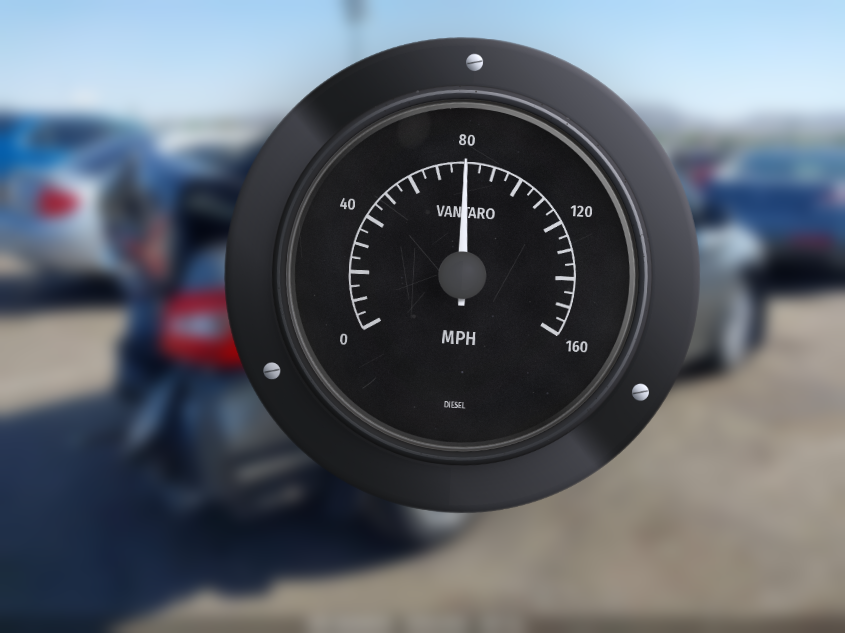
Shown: 80 mph
